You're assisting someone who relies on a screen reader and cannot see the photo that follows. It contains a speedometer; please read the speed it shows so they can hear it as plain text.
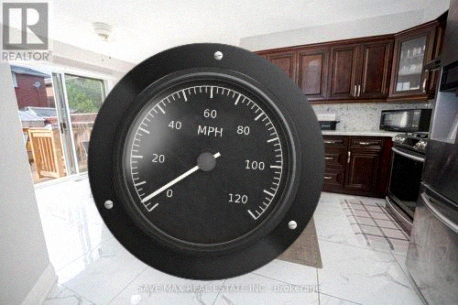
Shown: 4 mph
